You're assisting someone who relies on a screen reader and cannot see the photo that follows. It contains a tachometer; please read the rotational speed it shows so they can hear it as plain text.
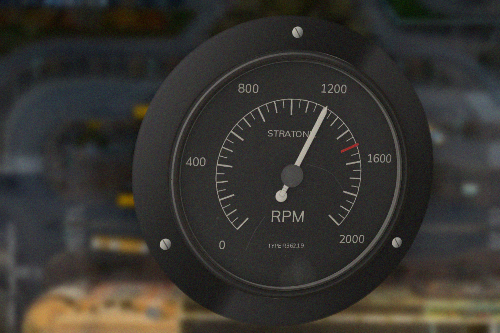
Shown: 1200 rpm
